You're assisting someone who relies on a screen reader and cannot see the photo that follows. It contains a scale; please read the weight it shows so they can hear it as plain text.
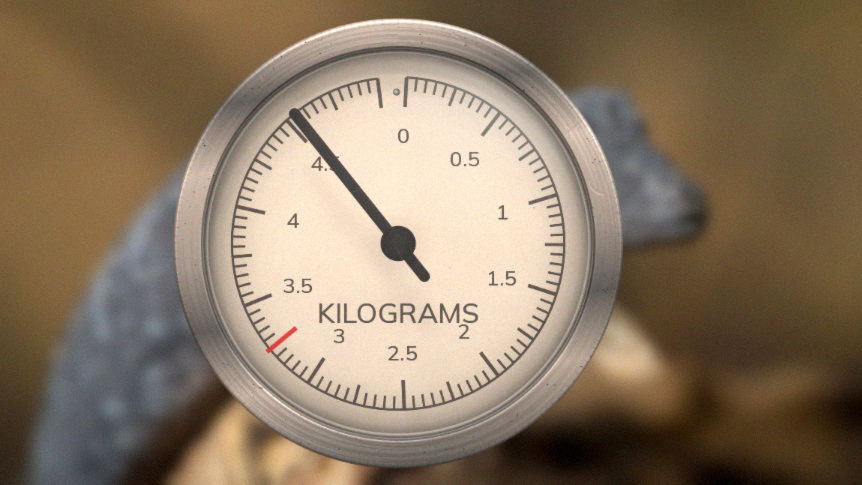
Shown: 4.55 kg
